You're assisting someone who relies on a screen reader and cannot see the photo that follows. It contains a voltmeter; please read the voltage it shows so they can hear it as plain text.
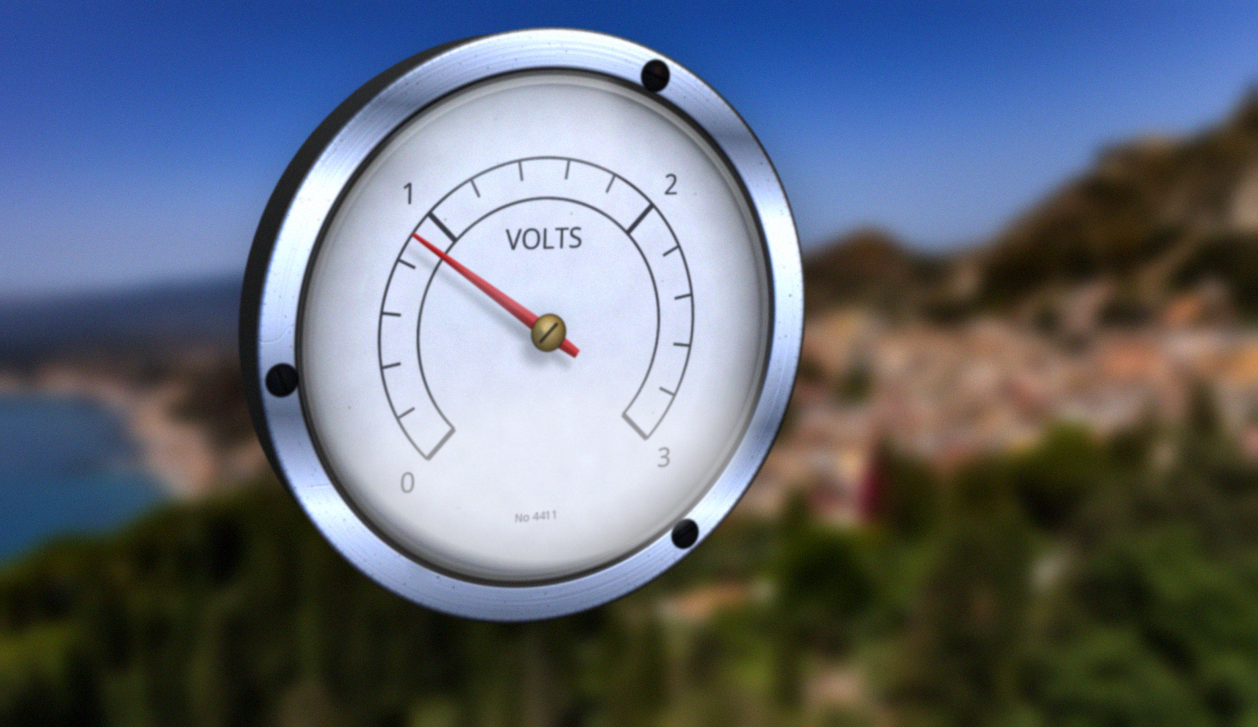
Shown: 0.9 V
